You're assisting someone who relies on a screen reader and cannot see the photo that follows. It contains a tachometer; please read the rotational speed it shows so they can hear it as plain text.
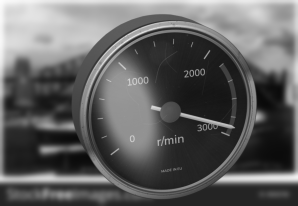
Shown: 2900 rpm
